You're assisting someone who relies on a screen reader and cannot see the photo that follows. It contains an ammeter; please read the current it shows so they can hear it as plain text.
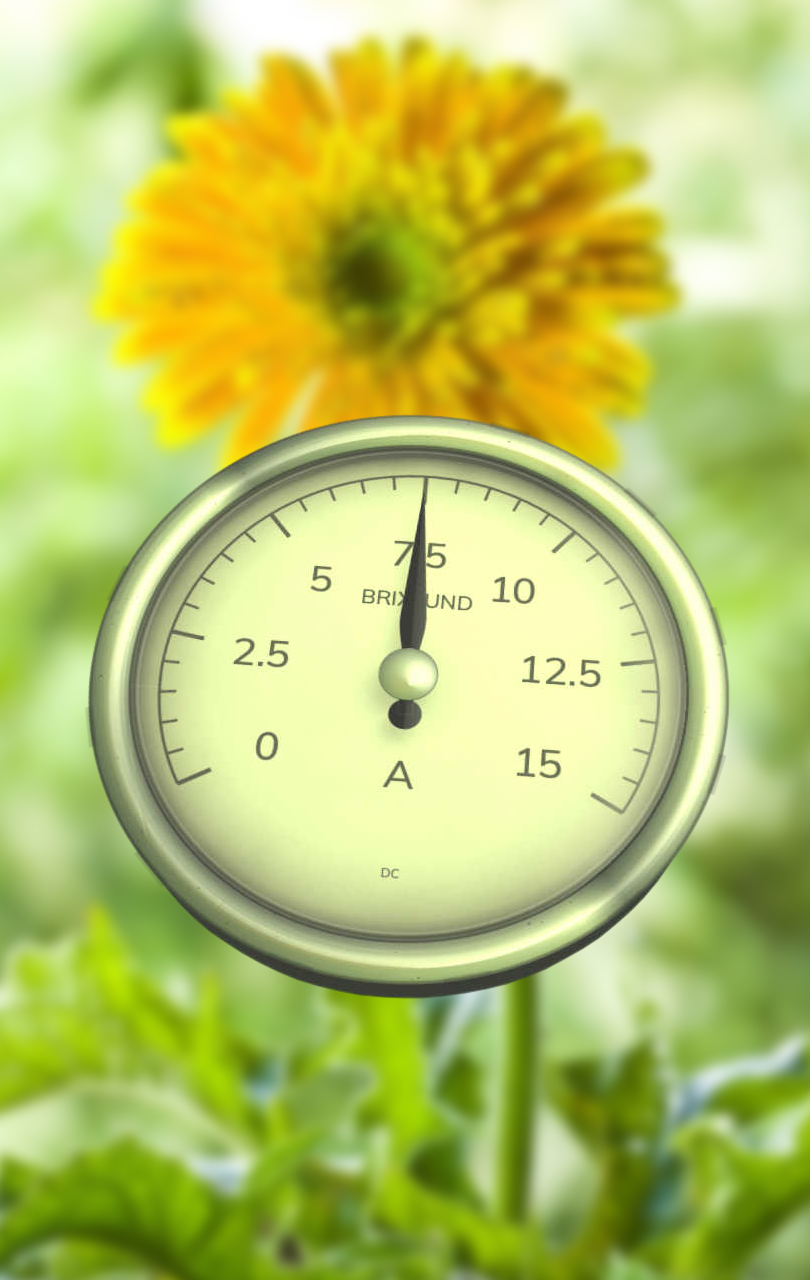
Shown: 7.5 A
